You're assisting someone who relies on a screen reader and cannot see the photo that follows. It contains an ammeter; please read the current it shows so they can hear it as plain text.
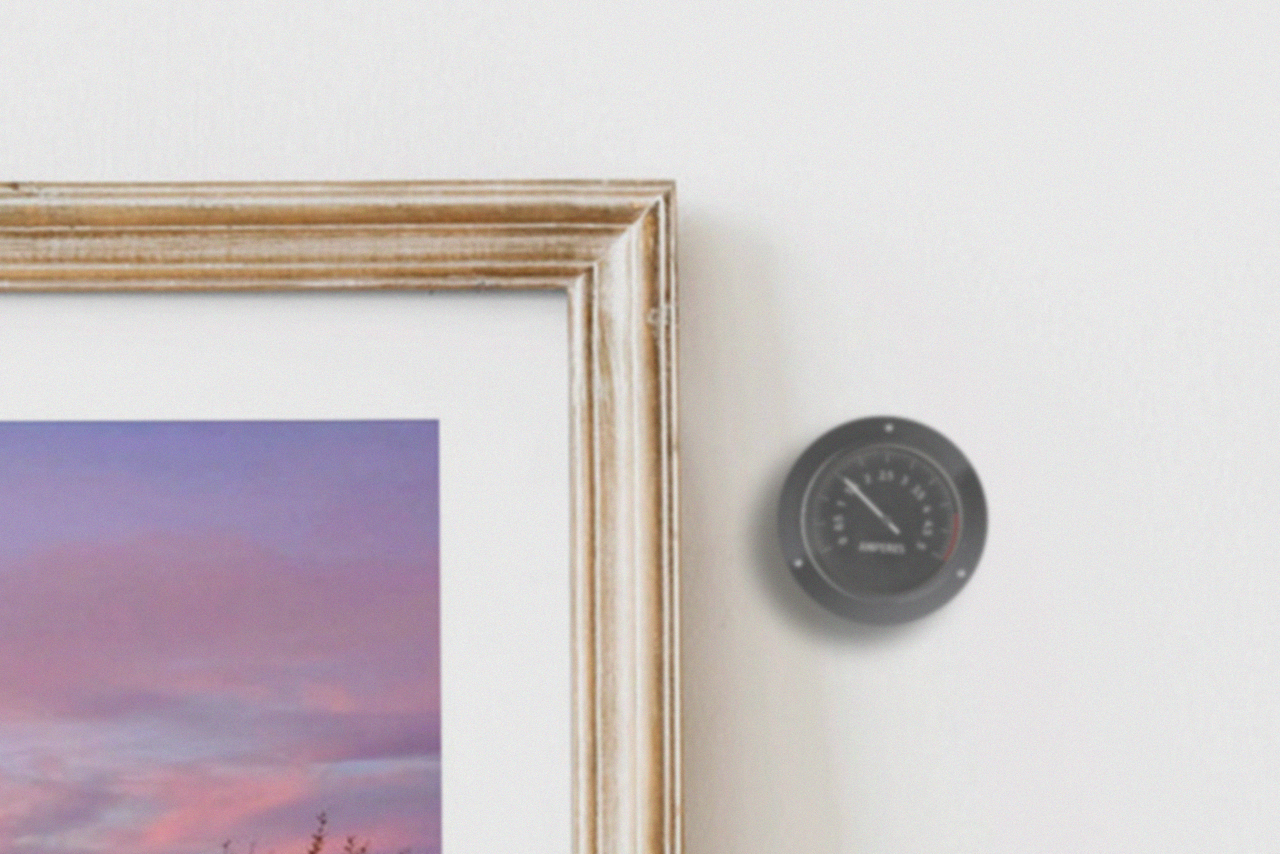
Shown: 1.5 A
